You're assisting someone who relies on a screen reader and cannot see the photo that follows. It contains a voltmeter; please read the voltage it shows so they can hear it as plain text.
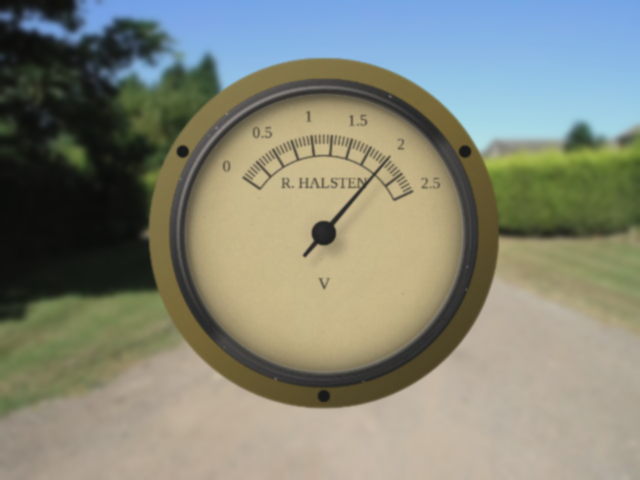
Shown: 2 V
